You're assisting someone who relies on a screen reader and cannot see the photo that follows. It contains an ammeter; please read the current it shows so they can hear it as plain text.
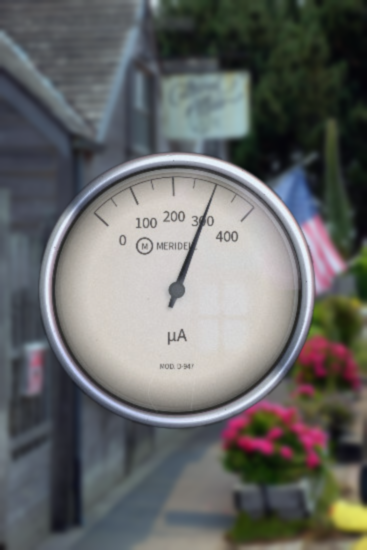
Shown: 300 µA
